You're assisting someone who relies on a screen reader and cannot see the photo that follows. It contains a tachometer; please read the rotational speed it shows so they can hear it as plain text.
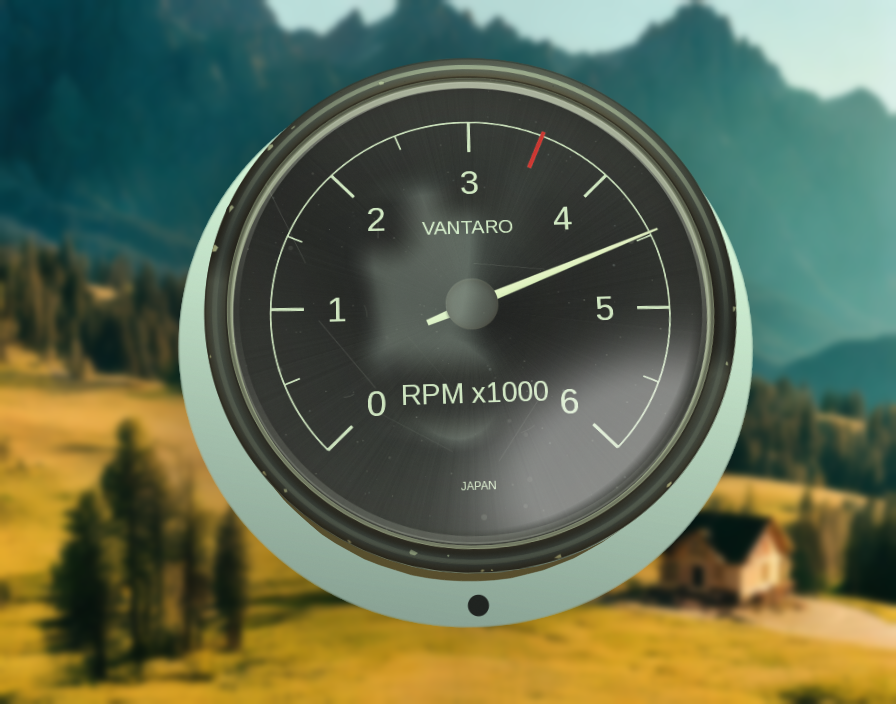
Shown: 4500 rpm
